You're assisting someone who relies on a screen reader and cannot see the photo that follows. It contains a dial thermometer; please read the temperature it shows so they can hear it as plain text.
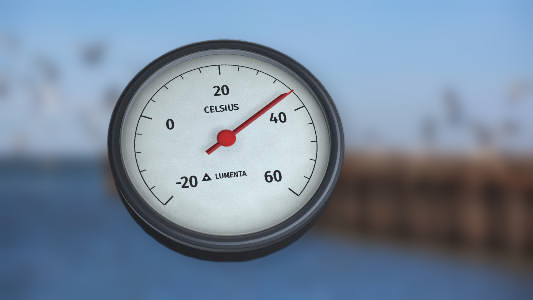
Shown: 36 °C
